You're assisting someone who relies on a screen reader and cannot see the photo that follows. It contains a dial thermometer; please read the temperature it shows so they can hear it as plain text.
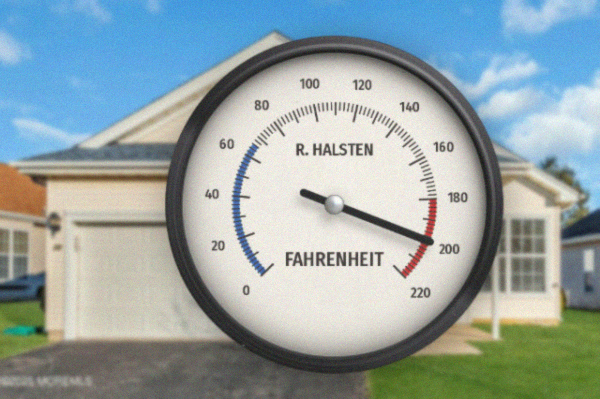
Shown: 200 °F
